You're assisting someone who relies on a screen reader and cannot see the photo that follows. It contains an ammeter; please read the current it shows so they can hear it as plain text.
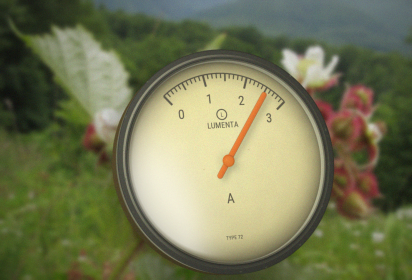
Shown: 2.5 A
